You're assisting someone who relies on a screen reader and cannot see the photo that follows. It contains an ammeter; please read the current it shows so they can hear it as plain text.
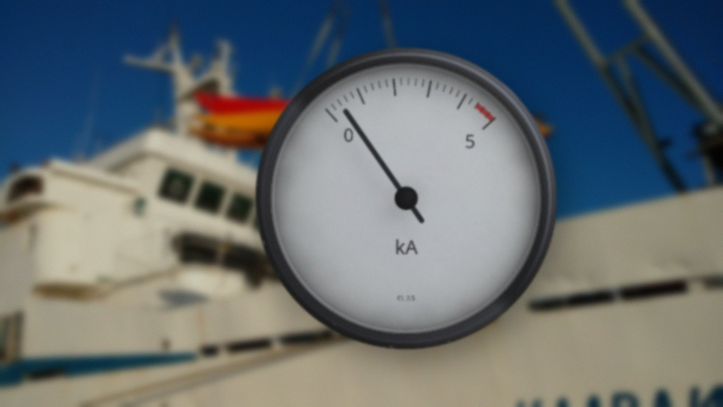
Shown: 0.4 kA
